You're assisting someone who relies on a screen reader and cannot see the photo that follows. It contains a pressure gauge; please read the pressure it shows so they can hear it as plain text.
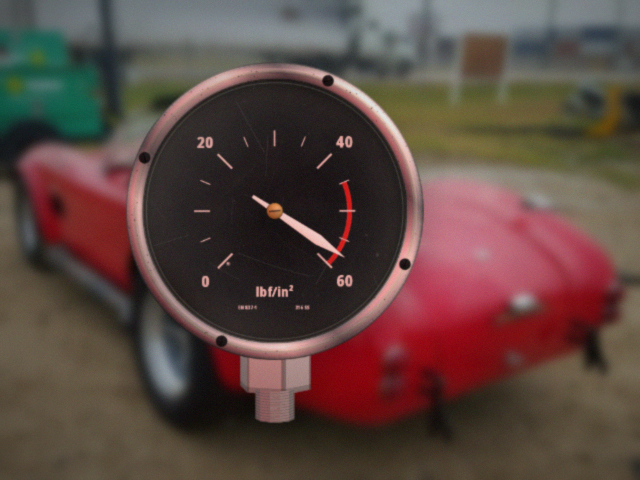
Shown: 57.5 psi
